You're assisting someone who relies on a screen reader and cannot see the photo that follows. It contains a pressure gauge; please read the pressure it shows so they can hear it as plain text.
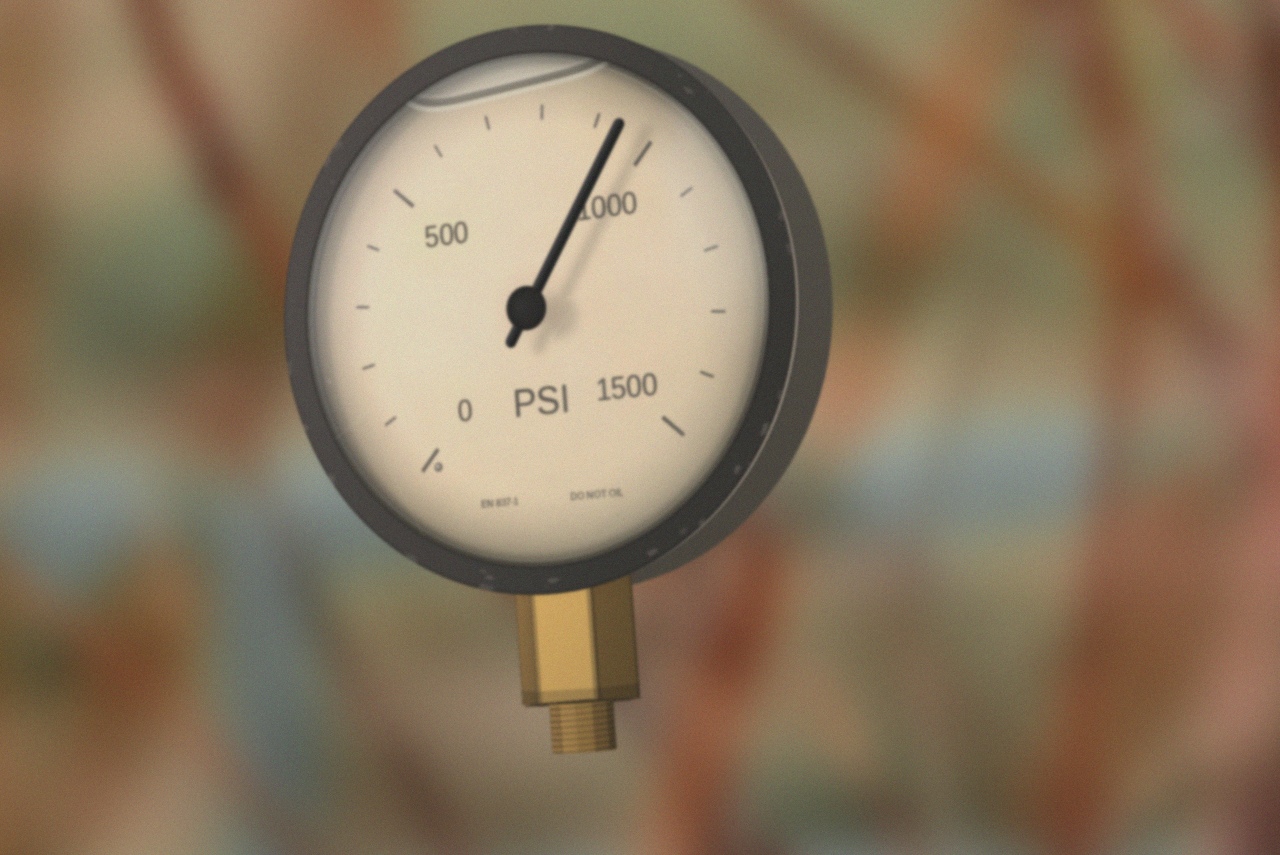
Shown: 950 psi
